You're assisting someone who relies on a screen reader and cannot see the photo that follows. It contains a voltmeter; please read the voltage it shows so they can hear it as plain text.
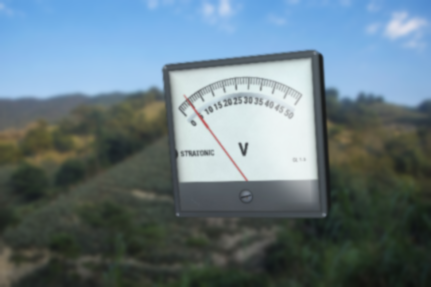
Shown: 5 V
